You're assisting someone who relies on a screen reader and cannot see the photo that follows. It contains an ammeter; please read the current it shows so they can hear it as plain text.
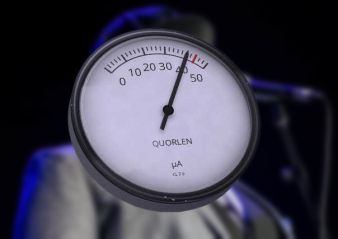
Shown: 40 µA
